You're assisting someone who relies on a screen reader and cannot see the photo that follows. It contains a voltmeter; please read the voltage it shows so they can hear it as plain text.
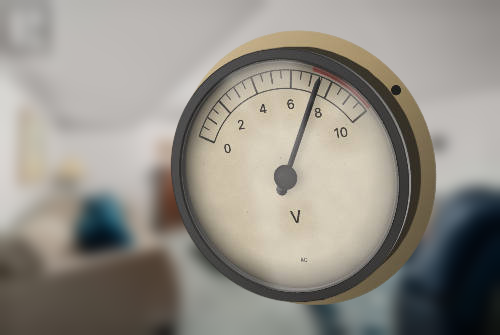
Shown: 7.5 V
